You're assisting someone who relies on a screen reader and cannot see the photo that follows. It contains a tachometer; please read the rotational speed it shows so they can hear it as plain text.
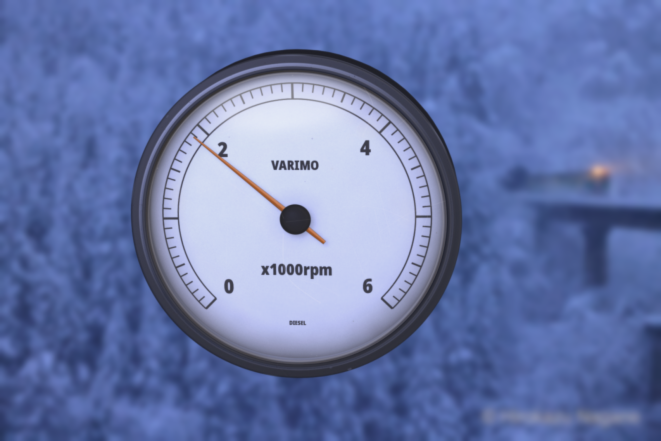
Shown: 1900 rpm
